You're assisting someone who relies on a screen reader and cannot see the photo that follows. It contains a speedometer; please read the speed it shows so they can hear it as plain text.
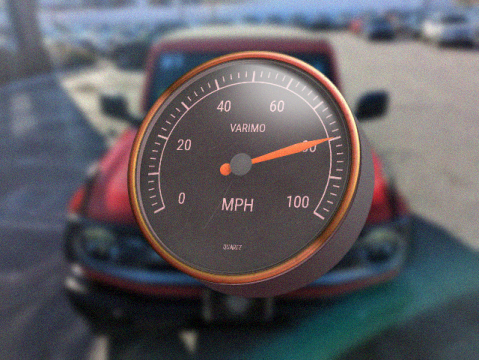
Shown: 80 mph
